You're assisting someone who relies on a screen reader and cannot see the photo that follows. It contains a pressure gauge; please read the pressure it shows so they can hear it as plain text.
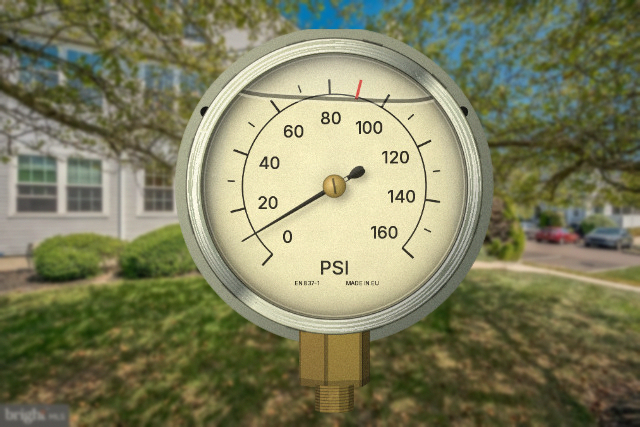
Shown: 10 psi
